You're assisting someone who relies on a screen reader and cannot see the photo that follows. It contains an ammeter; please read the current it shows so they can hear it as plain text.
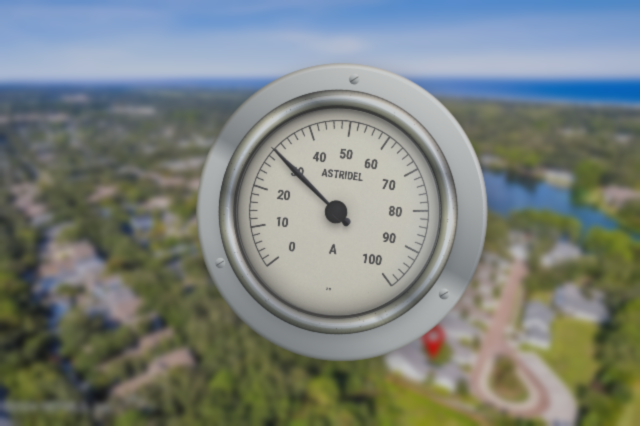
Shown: 30 A
